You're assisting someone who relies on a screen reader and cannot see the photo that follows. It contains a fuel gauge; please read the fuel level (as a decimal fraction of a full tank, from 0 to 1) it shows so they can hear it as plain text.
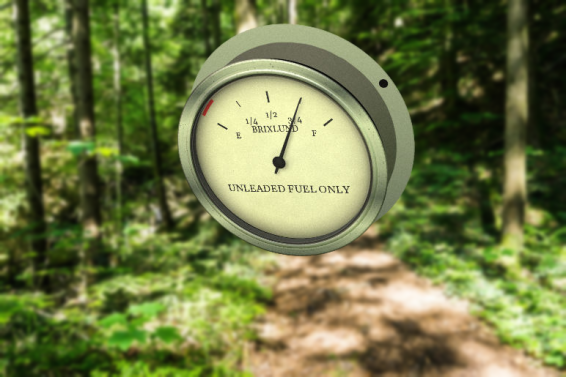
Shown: 0.75
